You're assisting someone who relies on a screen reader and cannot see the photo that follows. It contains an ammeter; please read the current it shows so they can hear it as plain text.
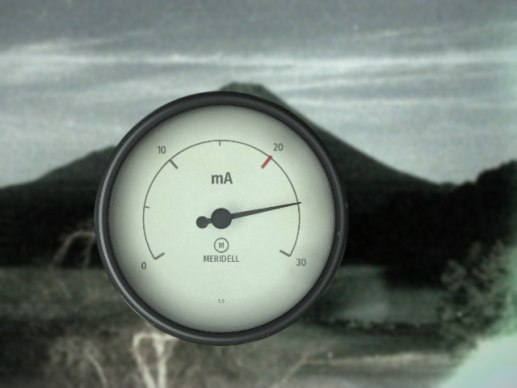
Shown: 25 mA
